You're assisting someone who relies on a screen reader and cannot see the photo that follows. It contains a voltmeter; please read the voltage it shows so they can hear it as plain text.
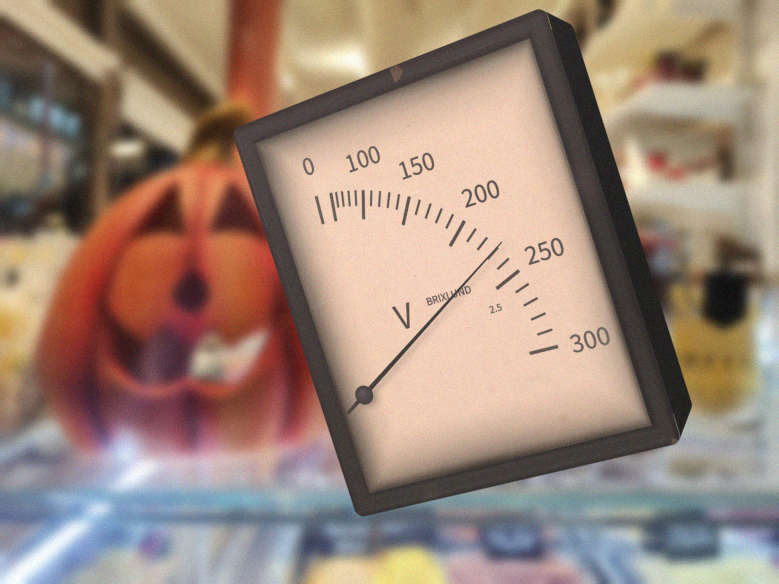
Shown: 230 V
